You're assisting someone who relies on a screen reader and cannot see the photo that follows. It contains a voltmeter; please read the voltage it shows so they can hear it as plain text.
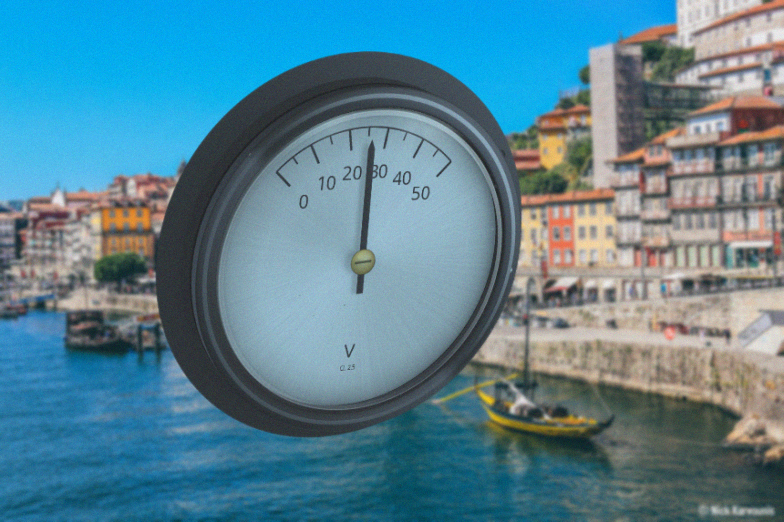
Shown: 25 V
